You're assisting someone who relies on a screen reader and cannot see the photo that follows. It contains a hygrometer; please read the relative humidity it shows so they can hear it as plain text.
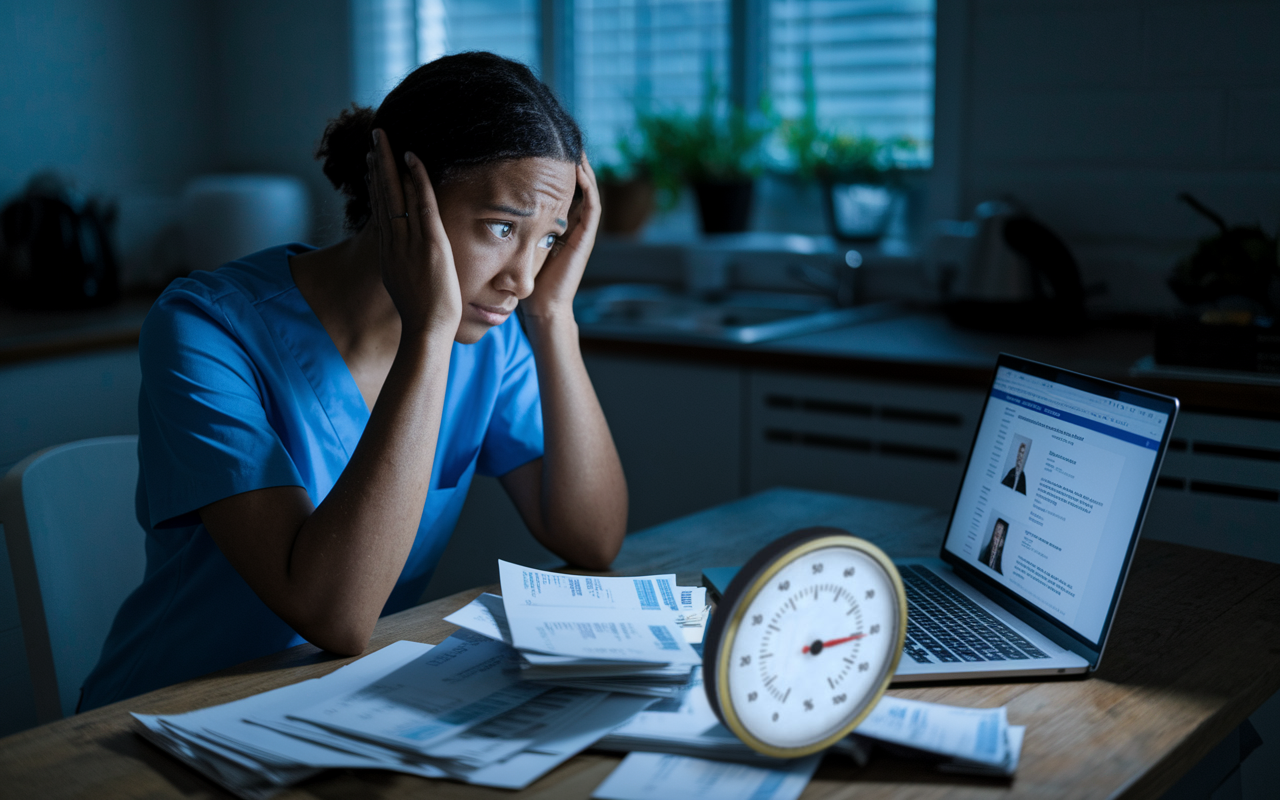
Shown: 80 %
